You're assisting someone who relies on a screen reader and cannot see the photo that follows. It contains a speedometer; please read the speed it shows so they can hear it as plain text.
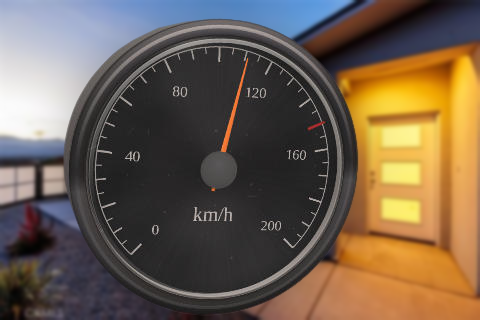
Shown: 110 km/h
